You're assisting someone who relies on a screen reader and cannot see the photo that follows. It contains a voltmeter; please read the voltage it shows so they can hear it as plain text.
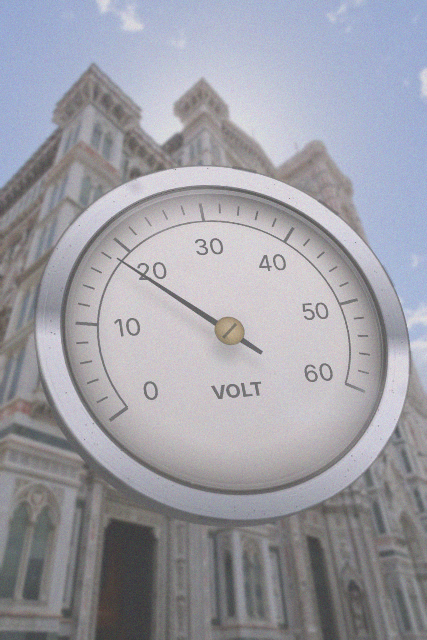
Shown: 18 V
